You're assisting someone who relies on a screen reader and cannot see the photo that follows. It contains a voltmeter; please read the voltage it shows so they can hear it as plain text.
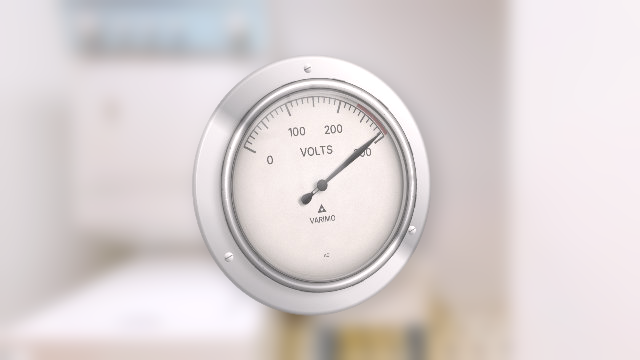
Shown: 290 V
